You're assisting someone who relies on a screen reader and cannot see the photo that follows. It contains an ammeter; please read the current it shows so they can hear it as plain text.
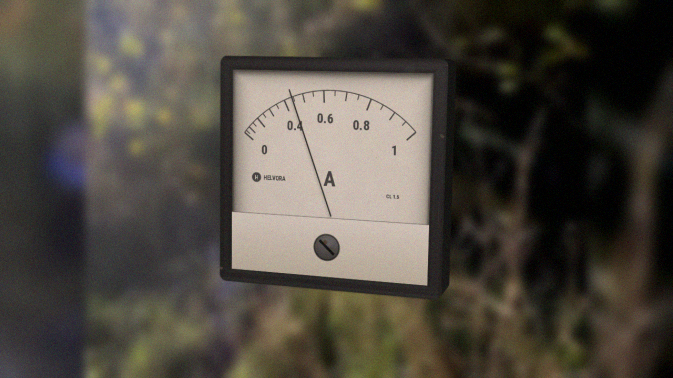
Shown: 0.45 A
